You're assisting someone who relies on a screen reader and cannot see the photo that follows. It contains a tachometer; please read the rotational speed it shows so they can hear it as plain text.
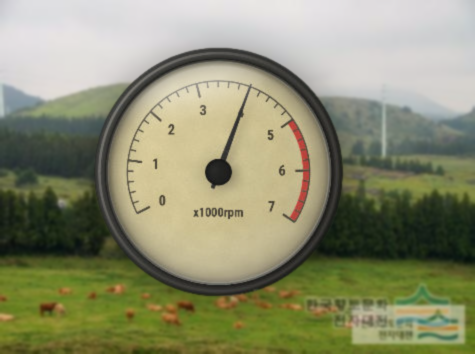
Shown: 4000 rpm
